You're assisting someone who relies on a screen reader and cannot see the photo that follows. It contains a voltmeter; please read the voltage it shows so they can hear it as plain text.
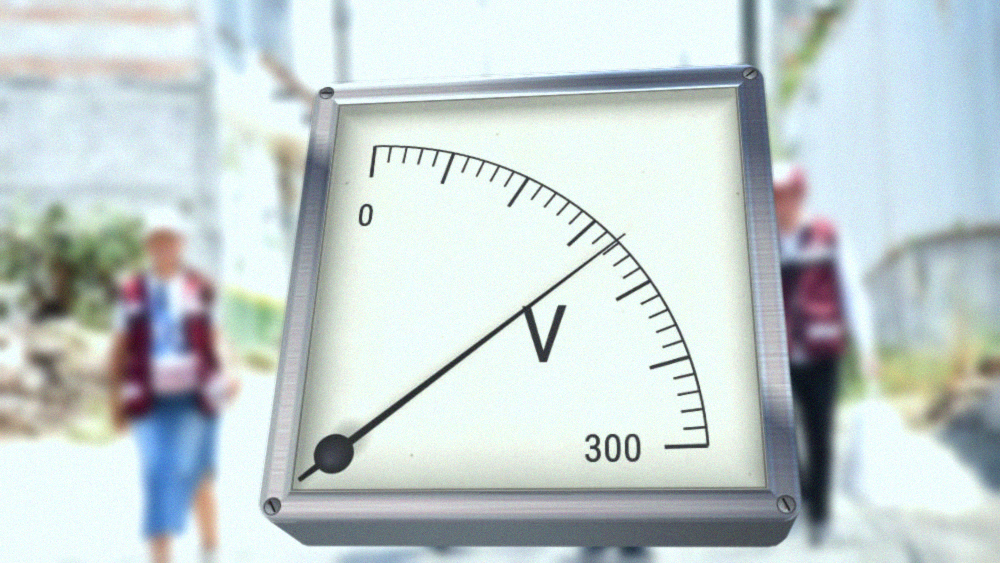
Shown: 170 V
